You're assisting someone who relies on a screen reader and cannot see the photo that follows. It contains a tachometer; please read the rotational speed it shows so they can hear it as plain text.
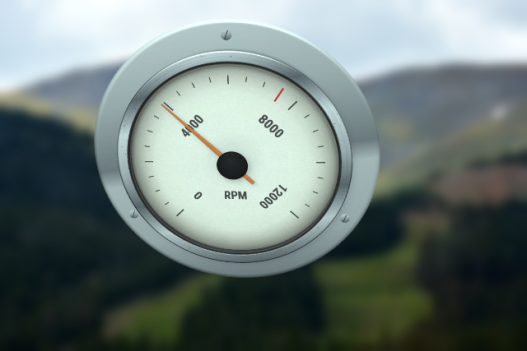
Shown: 4000 rpm
